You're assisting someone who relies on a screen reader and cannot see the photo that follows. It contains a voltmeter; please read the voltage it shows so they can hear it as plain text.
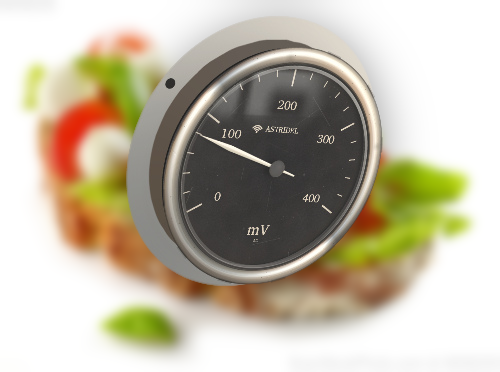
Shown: 80 mV
